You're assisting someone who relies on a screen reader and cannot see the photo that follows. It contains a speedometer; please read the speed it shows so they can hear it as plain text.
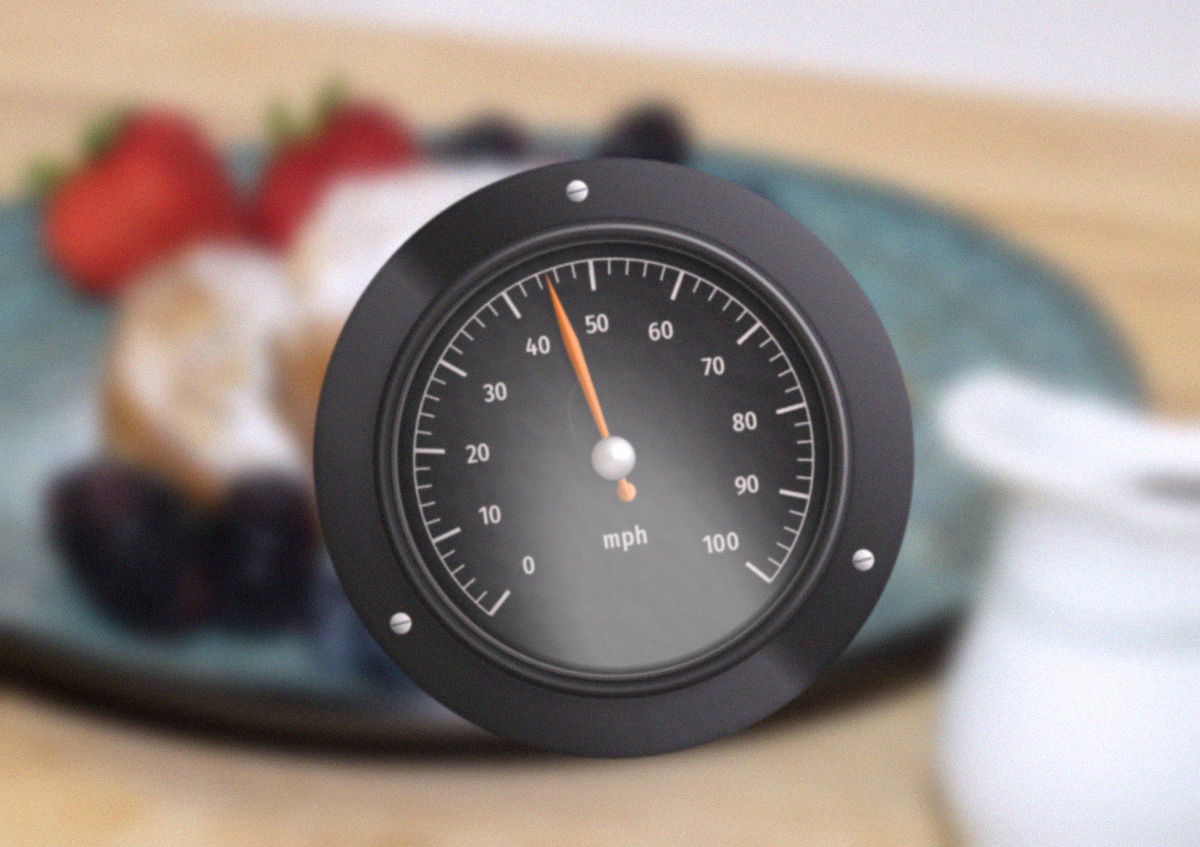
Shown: 45 mph
